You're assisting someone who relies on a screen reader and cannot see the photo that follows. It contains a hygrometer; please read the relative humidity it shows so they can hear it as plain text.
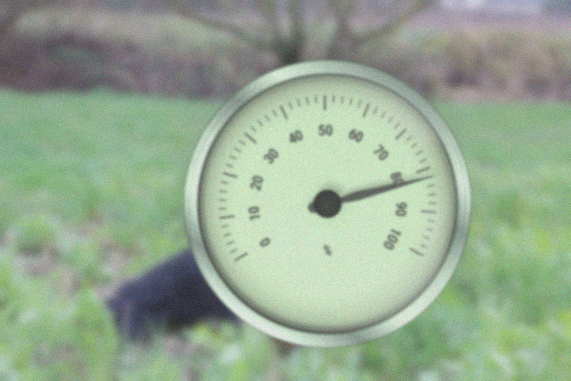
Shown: 82 %
